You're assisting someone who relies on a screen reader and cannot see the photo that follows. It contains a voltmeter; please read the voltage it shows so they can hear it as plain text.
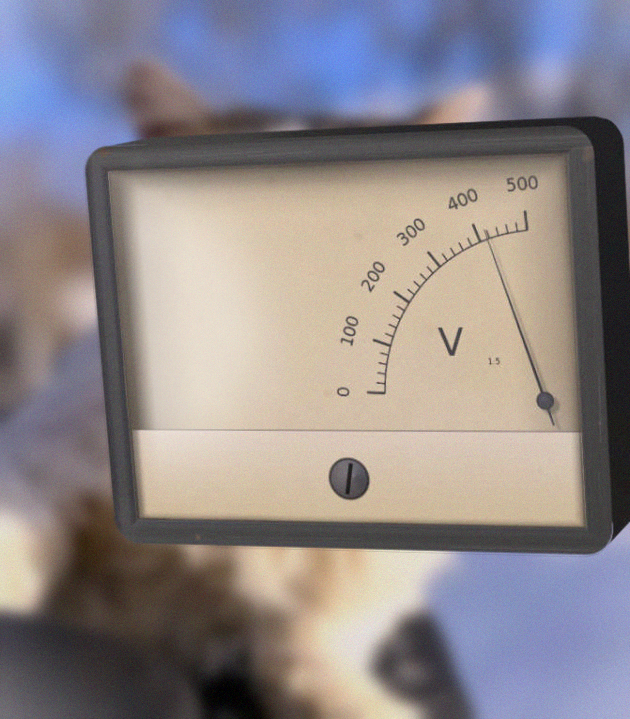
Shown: 420 V
